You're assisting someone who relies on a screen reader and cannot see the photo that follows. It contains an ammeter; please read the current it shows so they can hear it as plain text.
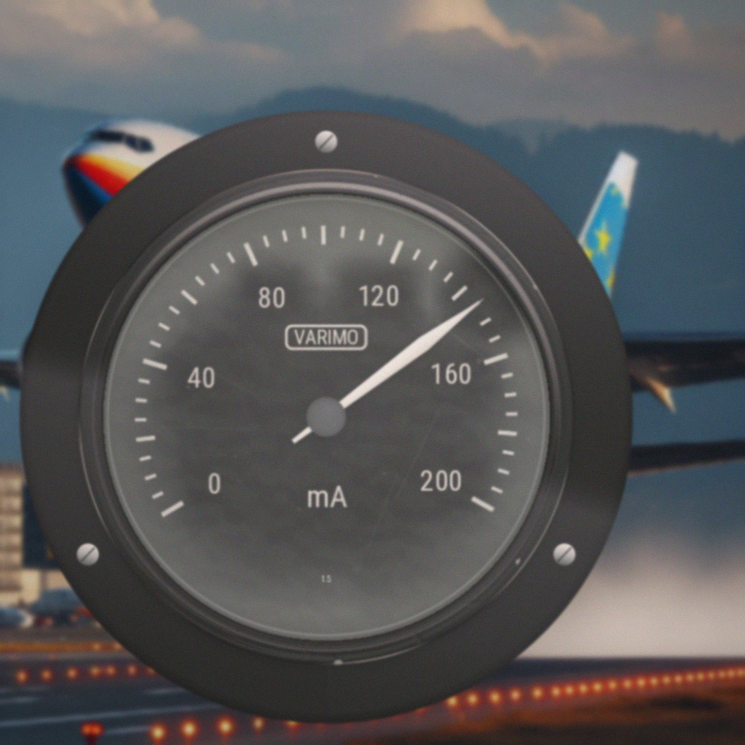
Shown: 145 mA
